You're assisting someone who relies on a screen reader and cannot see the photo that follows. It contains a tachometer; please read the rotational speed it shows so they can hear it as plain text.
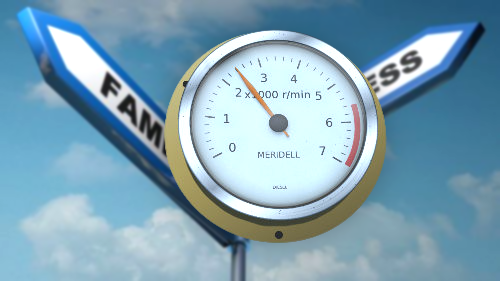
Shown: 2400 rpm
